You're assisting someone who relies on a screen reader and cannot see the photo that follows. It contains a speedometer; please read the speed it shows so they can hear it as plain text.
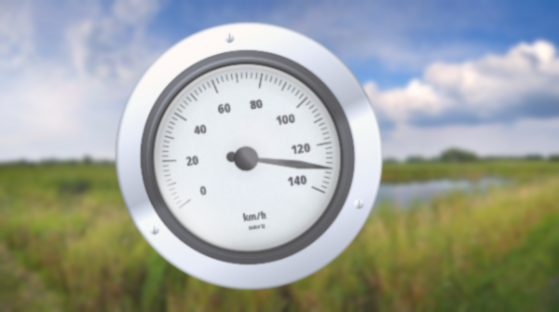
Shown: 130 km/h
